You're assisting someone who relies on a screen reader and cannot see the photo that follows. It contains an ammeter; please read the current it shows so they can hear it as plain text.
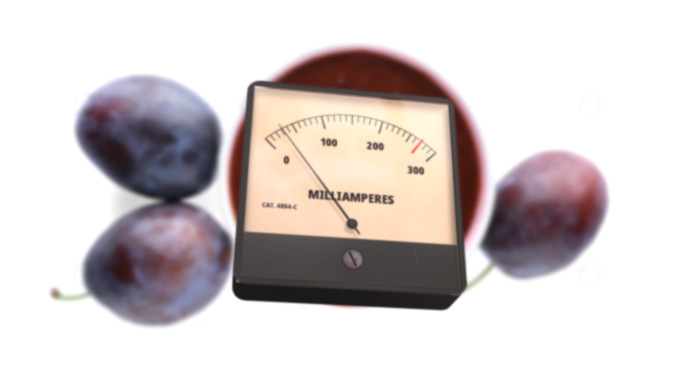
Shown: 30 mA
